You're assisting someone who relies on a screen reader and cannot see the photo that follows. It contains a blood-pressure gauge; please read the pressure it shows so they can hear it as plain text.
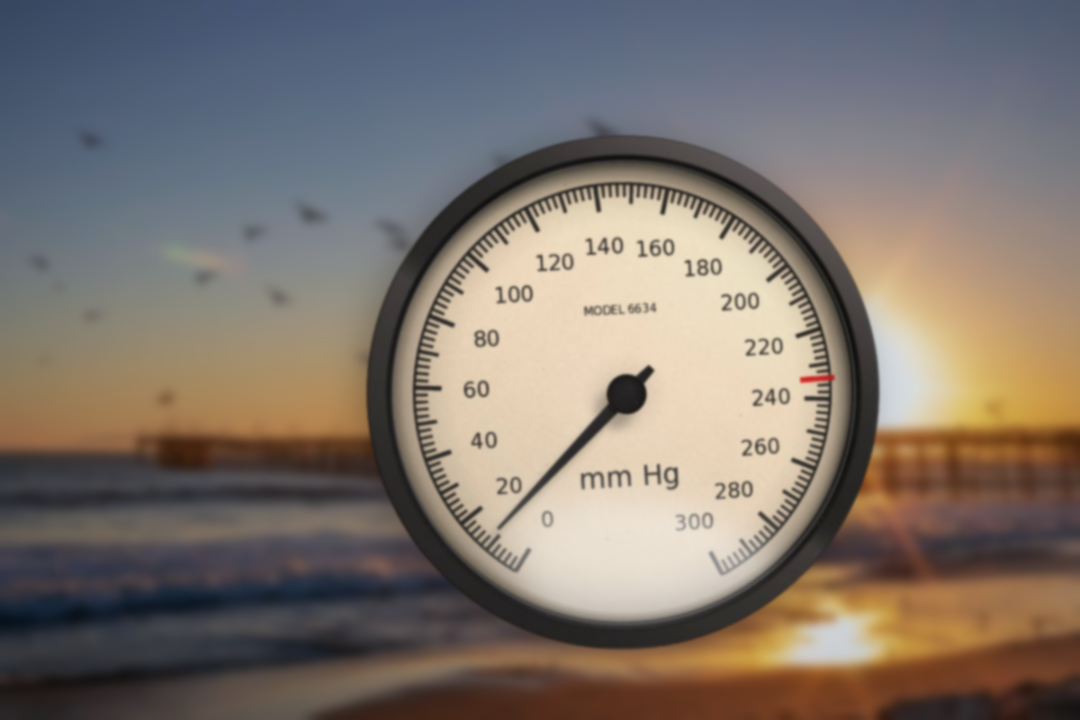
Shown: 12 mmHg
